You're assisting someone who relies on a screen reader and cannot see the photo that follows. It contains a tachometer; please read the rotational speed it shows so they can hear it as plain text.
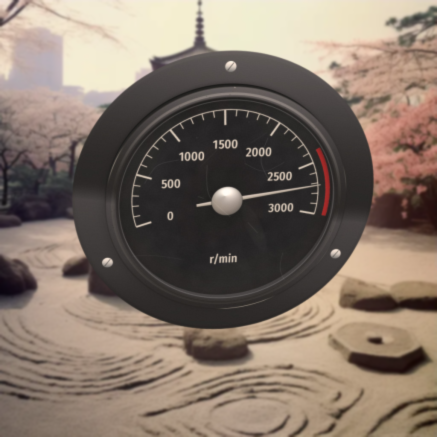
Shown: 2700 rpm
